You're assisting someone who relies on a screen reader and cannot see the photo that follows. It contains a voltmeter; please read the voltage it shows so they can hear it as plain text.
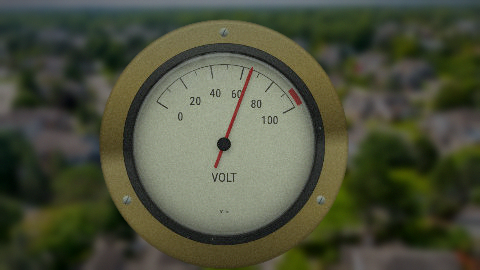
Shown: 65 V
